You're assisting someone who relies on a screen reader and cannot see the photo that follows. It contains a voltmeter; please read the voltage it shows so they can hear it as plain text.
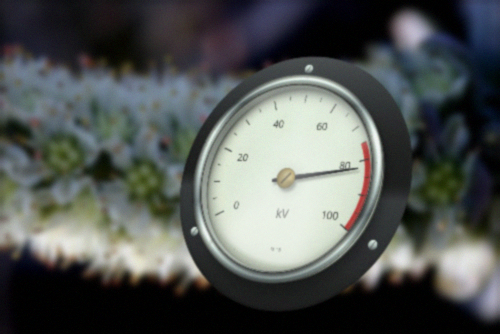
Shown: 82.5 kV
